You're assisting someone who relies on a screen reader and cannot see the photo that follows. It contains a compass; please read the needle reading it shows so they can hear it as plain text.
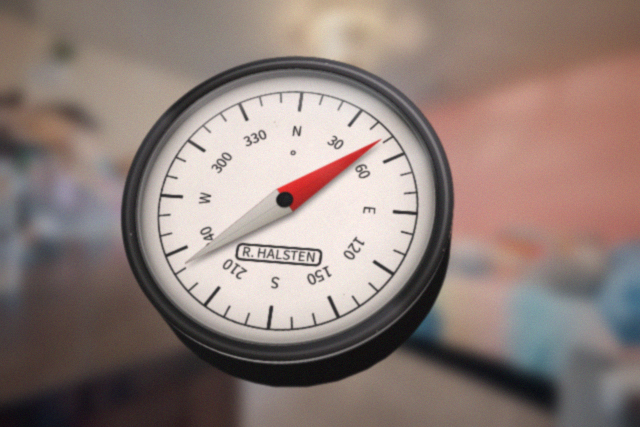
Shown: 50 °
